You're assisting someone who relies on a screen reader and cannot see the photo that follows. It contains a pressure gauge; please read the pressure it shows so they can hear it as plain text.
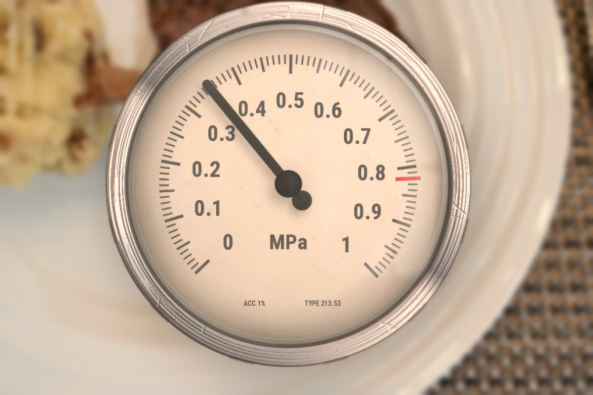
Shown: 0.35 MPa
